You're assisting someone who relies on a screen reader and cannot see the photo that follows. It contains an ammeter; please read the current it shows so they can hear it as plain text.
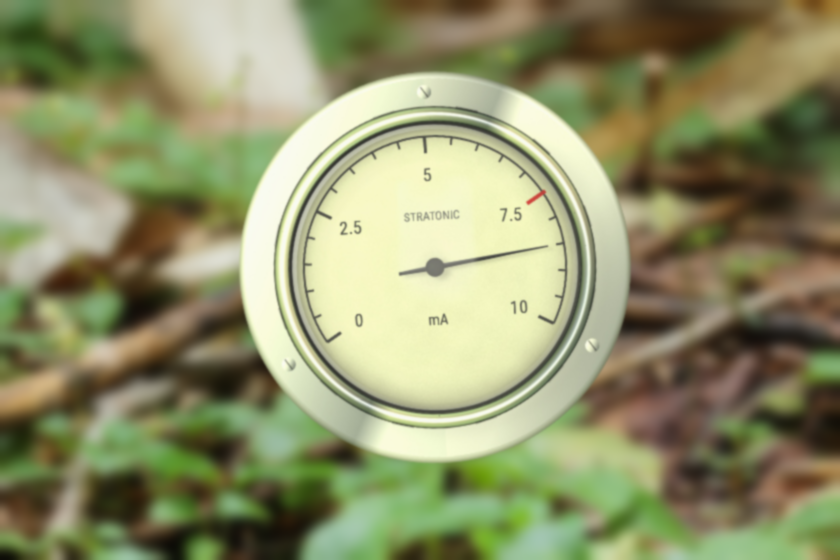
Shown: 8.5 mA
